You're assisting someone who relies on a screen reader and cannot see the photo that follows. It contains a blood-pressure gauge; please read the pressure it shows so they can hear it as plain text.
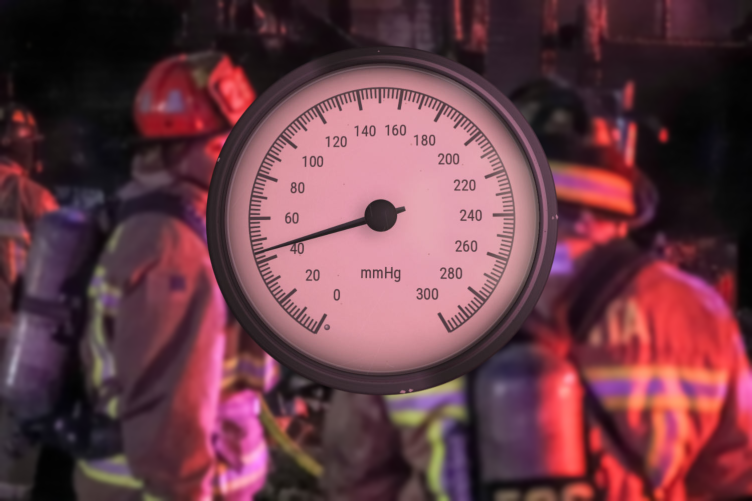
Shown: 44 mmHg
